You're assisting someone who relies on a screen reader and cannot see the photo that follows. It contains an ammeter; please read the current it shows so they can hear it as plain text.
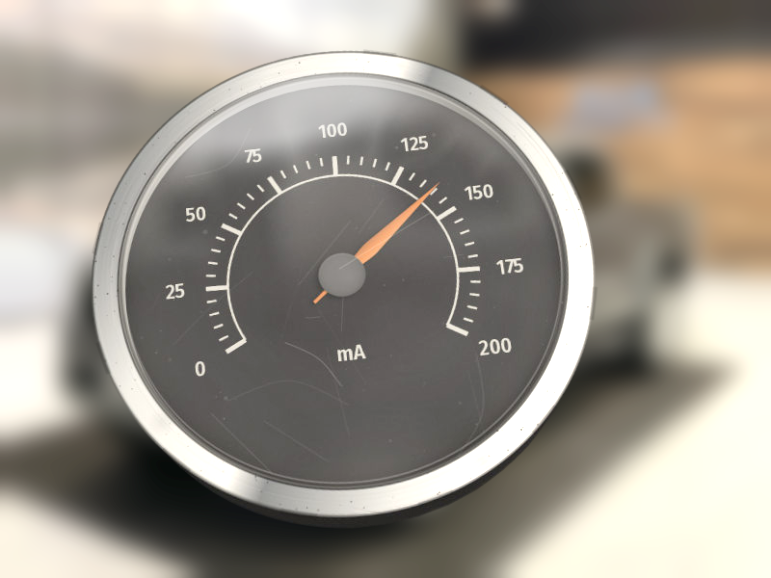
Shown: 140 mA
